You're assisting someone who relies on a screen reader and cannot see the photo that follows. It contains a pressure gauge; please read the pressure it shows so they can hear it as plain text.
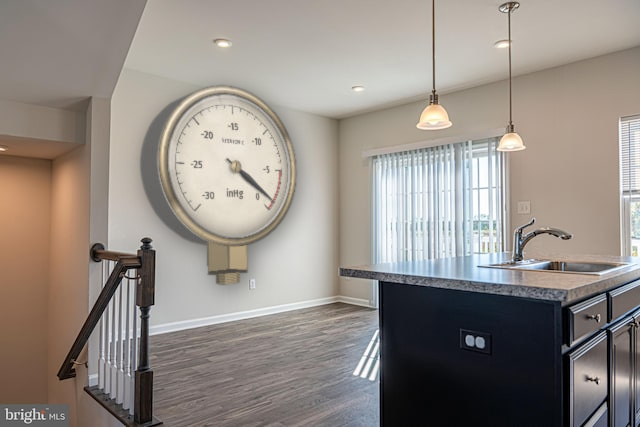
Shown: -1 inHg
